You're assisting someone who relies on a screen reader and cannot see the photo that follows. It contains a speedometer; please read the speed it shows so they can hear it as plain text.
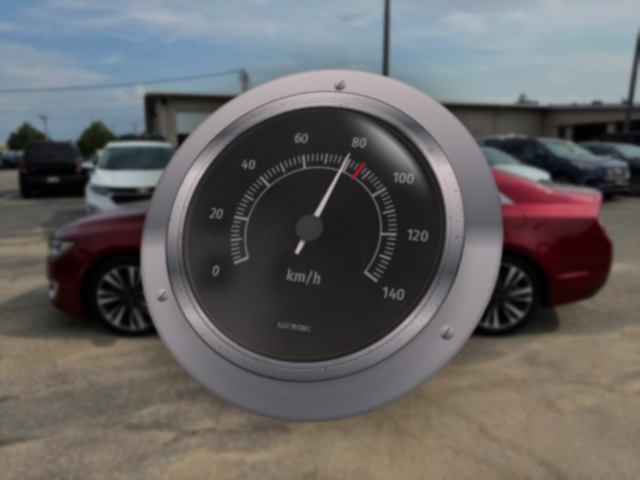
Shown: 80 km/h
